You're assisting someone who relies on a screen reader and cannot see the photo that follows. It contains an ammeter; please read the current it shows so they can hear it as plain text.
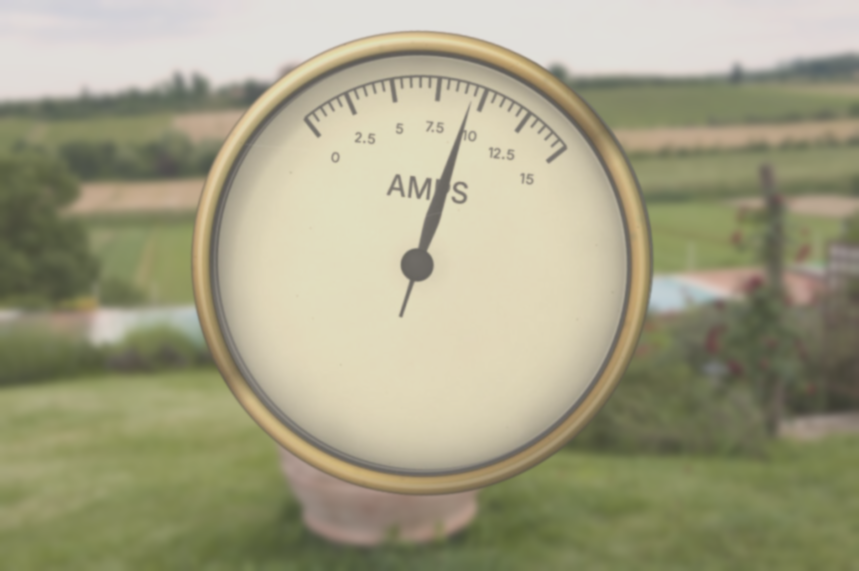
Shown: 9.5 A
